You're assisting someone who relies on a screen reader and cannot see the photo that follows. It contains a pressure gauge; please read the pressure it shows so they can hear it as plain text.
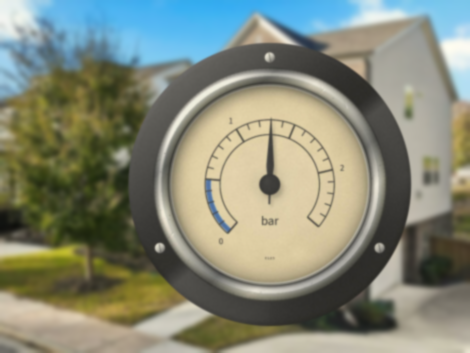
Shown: 1.3 bar
